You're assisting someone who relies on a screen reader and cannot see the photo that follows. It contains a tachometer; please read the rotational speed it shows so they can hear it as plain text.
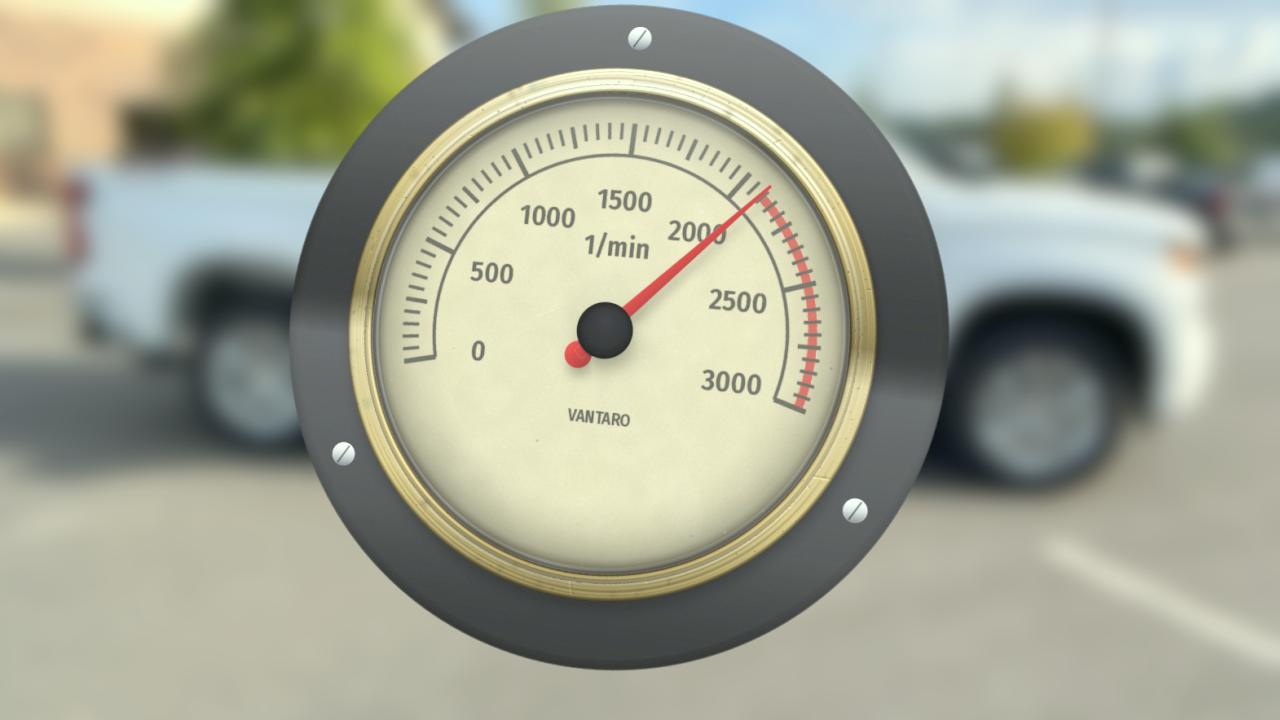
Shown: 2100 rpm
